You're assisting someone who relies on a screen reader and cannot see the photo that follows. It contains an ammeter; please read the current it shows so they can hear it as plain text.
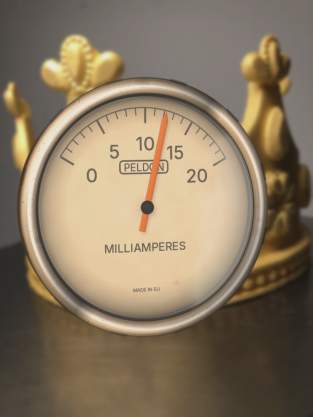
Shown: 12 mA
